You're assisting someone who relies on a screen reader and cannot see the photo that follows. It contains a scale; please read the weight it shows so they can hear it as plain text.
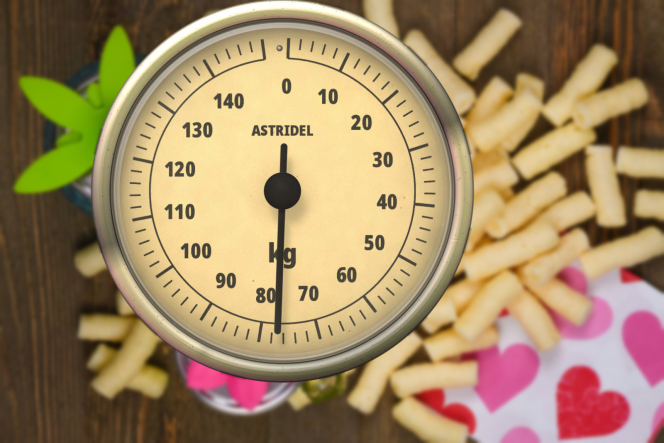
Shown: 77 kg
